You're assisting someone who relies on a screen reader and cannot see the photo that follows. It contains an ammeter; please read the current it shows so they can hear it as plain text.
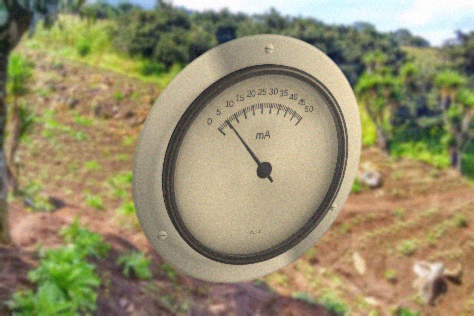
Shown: 5 mA
